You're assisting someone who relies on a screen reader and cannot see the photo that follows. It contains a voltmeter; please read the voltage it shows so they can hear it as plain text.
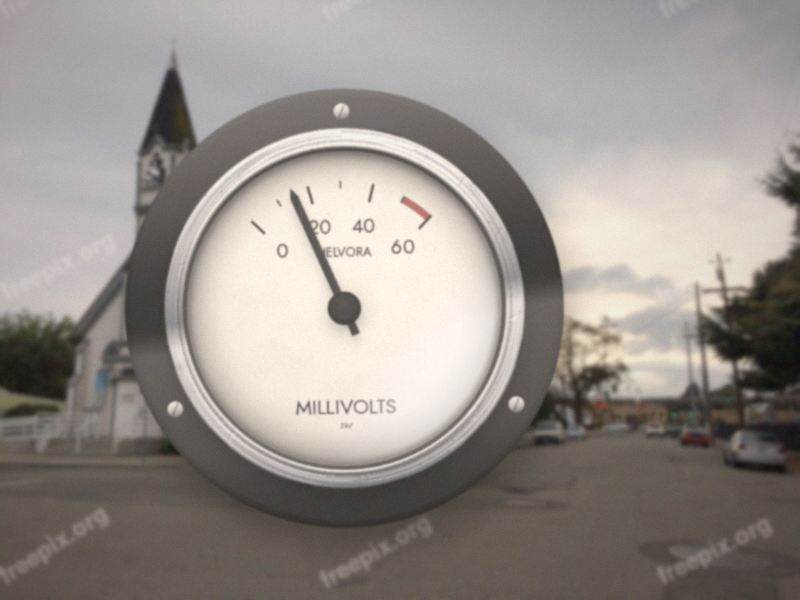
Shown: 15 mV
